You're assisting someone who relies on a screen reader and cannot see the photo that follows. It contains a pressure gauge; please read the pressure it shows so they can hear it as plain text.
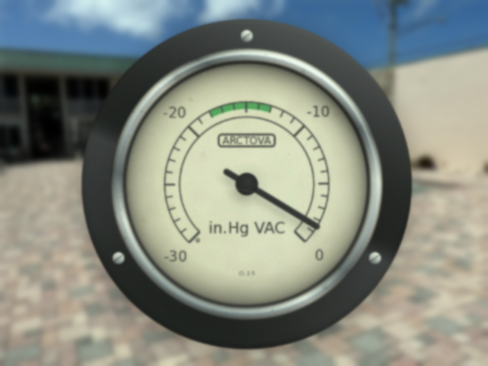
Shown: -1.5 inHg
